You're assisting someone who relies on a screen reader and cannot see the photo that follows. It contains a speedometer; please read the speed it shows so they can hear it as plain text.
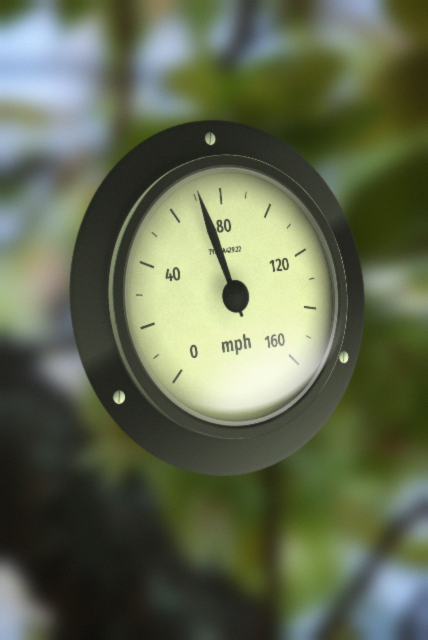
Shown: 70 mph
